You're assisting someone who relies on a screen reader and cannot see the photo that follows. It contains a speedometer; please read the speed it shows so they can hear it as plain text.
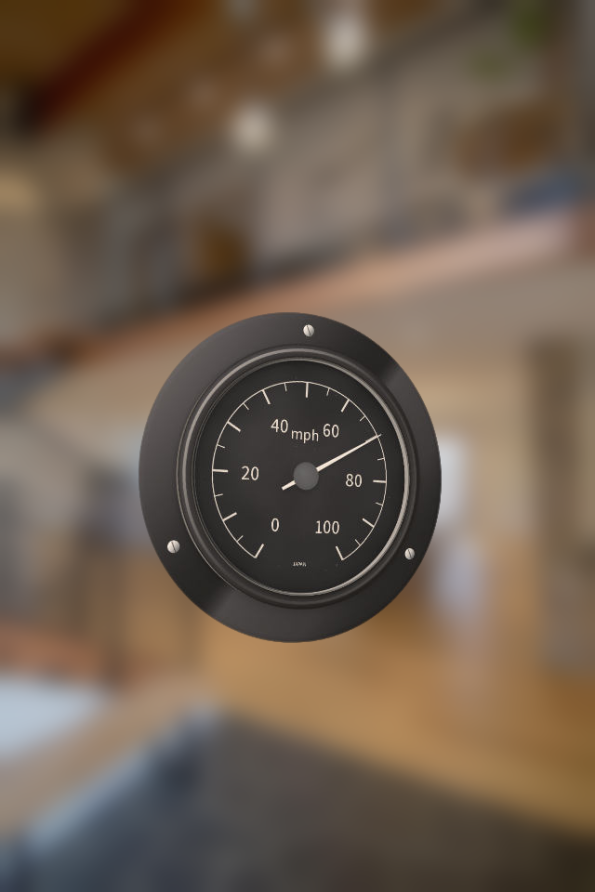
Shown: 70 mph
